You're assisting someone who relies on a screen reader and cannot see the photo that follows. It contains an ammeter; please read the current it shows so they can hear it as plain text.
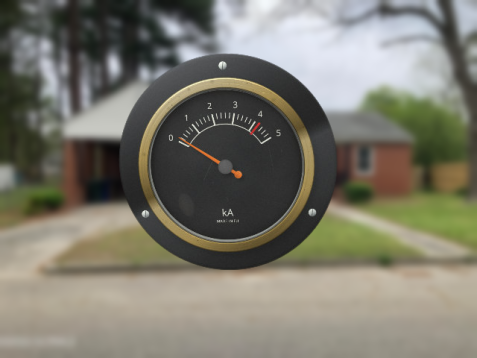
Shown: 0.2 kA
